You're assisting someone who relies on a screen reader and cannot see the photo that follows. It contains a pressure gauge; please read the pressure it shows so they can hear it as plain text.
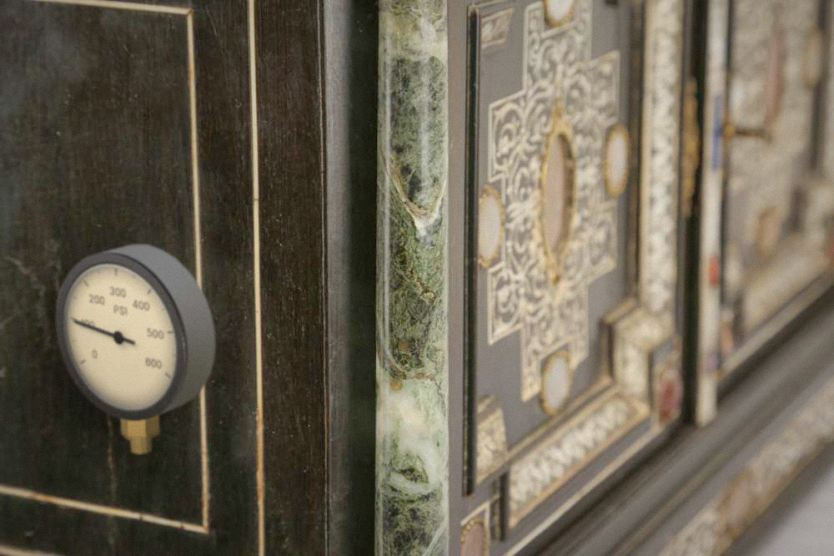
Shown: 100 psi
